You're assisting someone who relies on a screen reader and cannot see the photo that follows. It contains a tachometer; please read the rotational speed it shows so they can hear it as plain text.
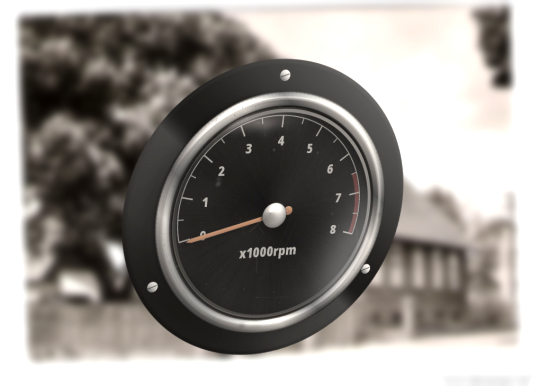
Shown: 0 rpm
